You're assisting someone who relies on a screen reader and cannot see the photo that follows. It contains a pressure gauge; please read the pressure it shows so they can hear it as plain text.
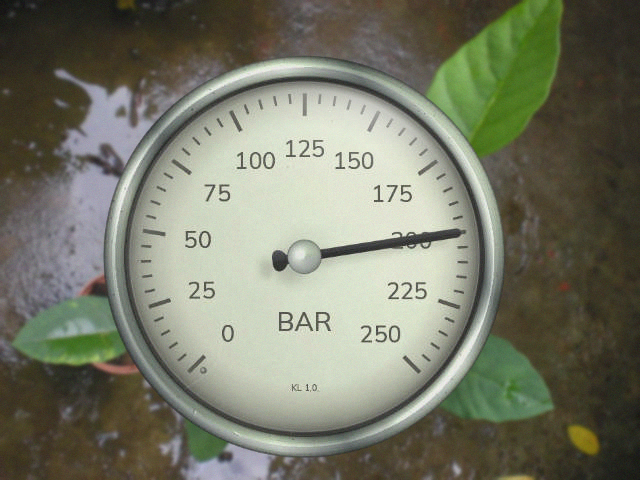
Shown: 200 bar
